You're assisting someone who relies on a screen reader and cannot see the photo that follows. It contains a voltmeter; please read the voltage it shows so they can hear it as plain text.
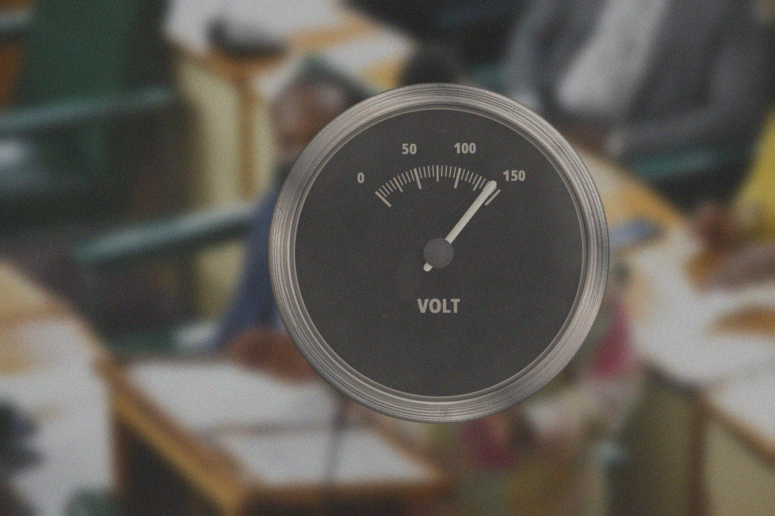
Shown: 140 V
